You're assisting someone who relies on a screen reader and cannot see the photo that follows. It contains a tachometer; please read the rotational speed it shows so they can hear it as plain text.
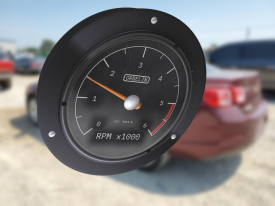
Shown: 1500 rpm
